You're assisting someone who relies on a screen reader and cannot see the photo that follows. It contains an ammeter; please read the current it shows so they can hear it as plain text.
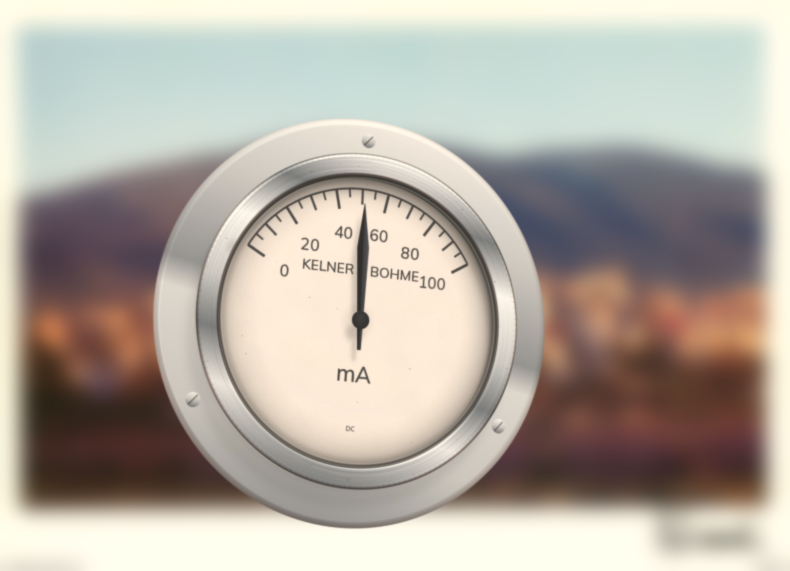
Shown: 50 mA
